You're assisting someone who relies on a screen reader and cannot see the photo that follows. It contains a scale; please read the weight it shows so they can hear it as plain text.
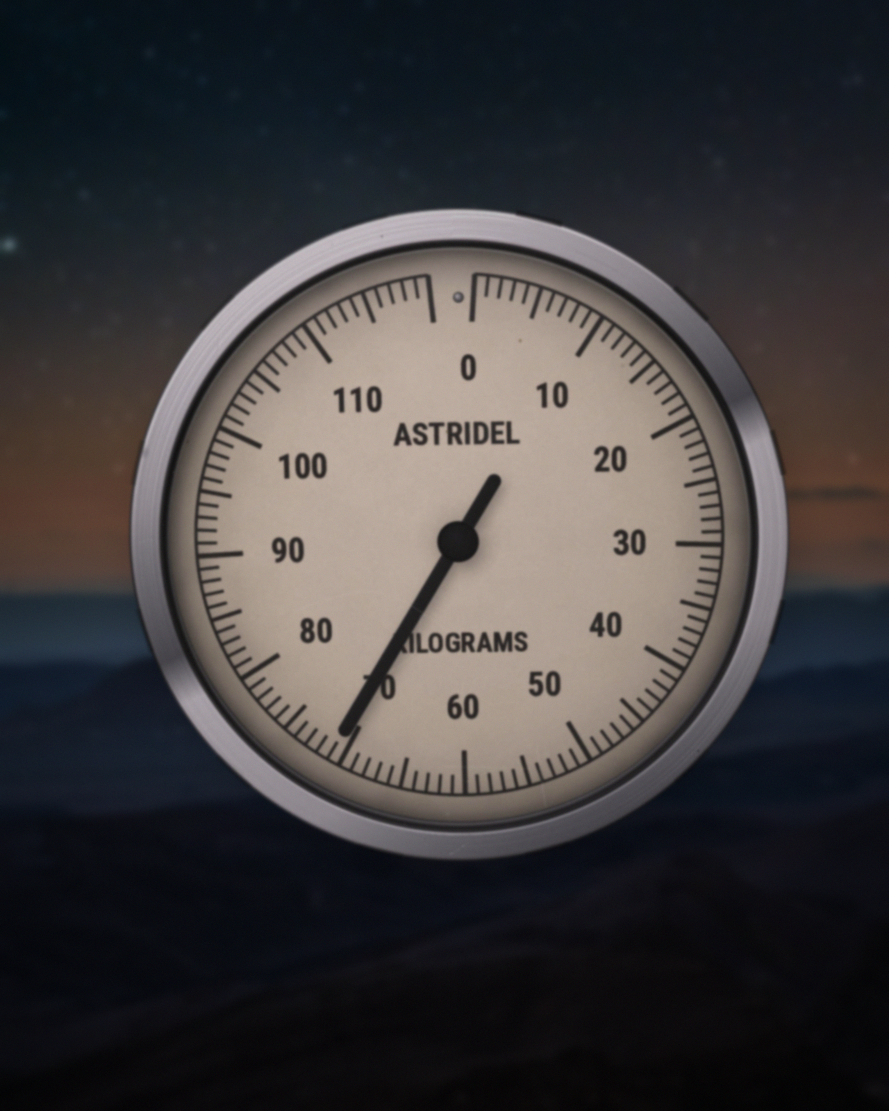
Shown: 71 kg
